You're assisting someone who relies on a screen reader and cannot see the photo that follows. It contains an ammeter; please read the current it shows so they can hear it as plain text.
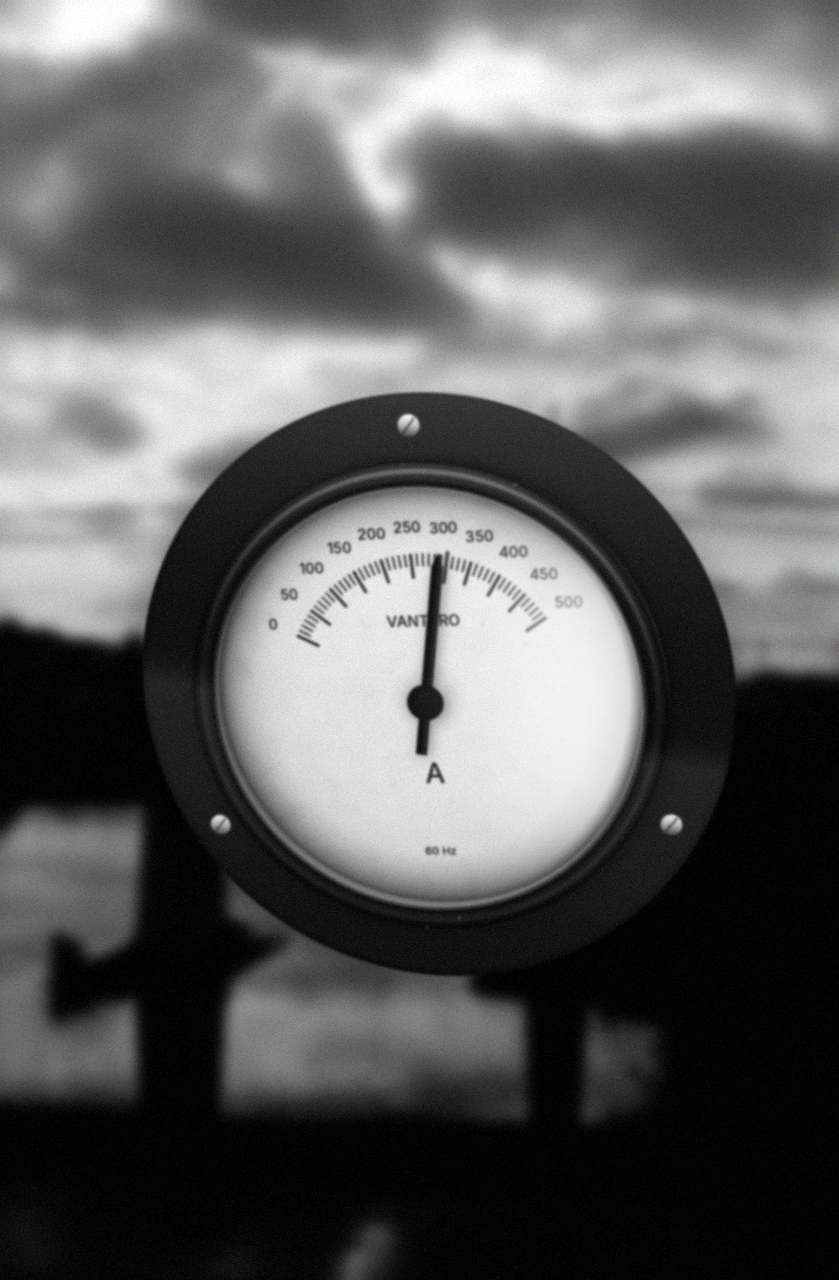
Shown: 300 A
